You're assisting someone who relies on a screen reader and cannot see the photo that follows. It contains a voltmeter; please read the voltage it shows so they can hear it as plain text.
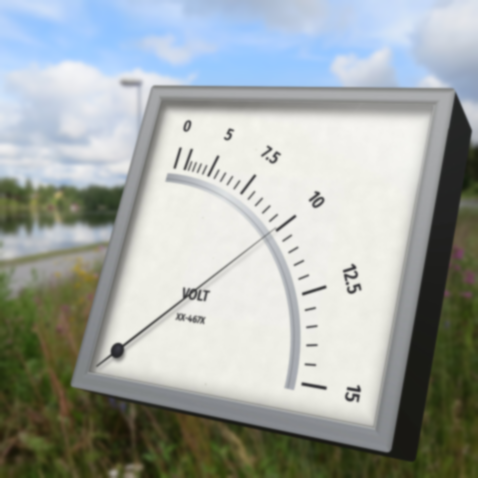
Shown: 10 V
